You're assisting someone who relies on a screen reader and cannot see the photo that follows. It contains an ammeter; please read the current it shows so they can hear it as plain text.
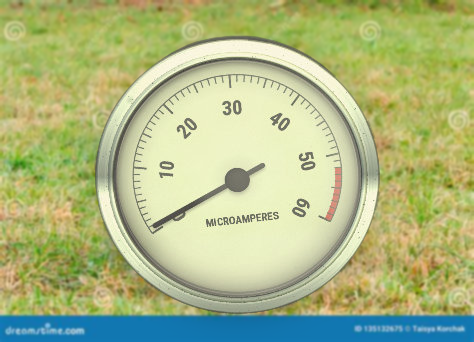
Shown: 1 µA
